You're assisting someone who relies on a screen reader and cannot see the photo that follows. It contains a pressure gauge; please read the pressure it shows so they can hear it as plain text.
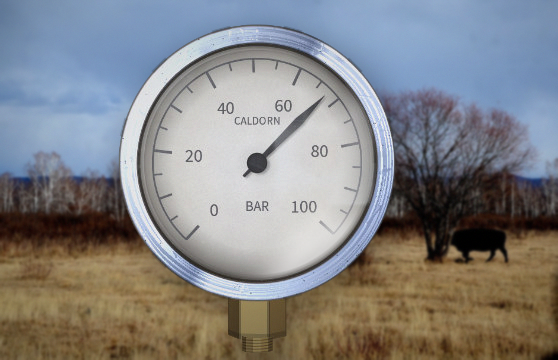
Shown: 67.5 bar
